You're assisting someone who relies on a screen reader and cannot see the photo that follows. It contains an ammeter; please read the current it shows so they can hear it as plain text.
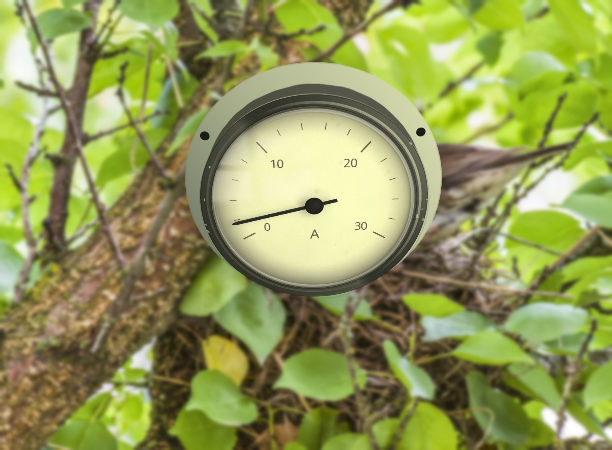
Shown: 2 A
